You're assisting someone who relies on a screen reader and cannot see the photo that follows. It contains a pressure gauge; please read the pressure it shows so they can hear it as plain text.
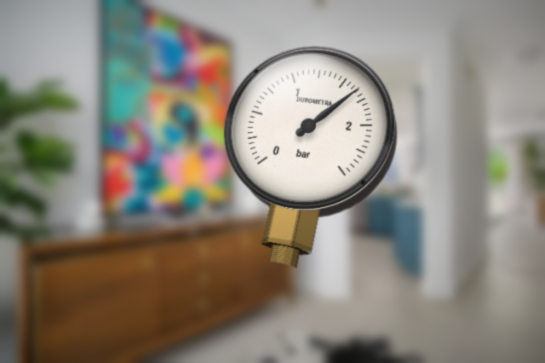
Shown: 1.65 bar
